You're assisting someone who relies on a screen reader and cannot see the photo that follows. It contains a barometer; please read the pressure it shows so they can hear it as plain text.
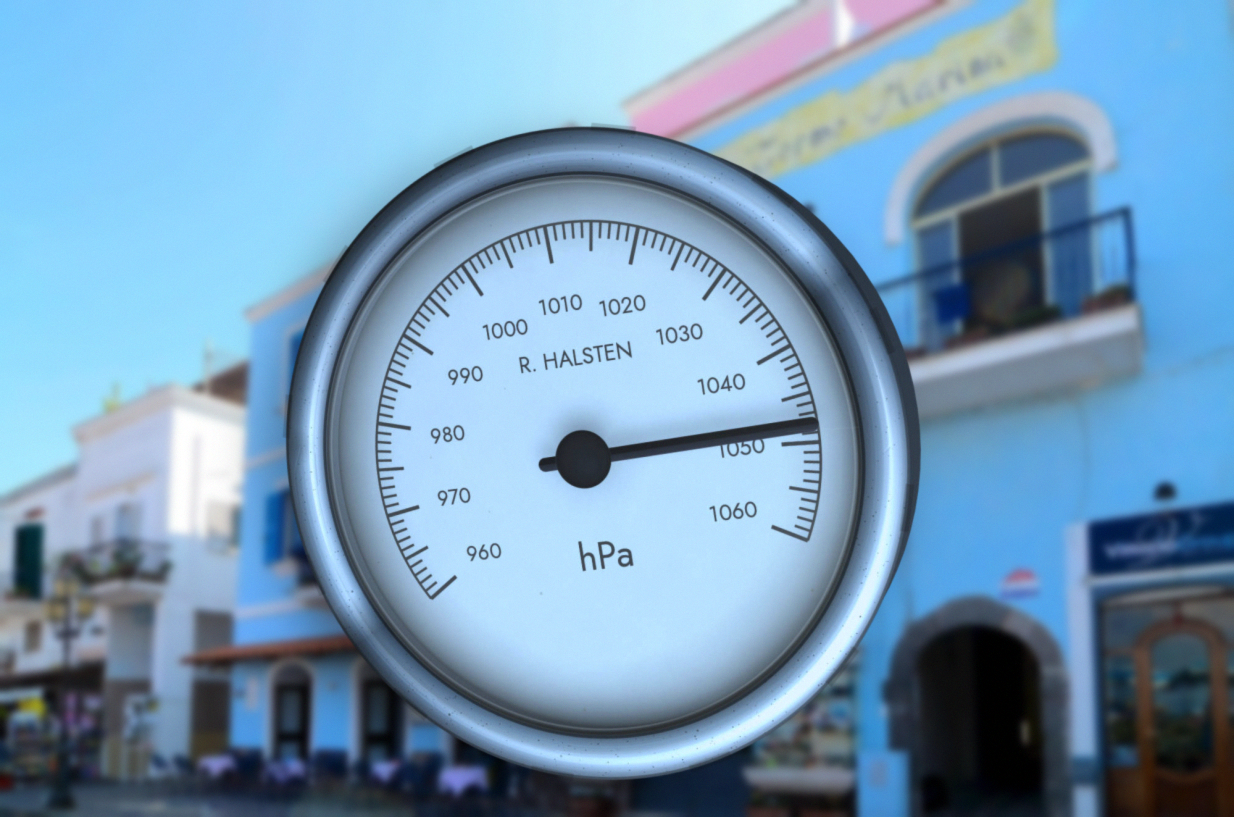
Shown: 1048 hPa
